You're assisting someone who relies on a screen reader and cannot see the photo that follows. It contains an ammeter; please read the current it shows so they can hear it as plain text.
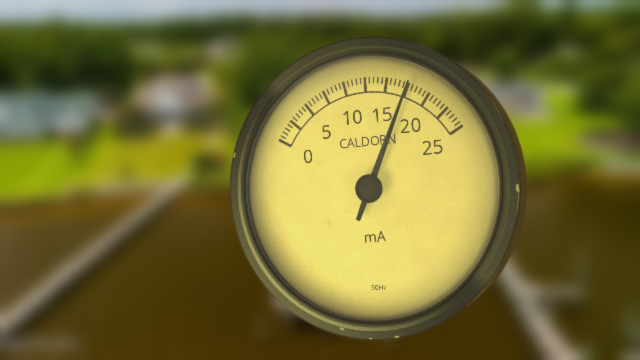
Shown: 17.5 mA
